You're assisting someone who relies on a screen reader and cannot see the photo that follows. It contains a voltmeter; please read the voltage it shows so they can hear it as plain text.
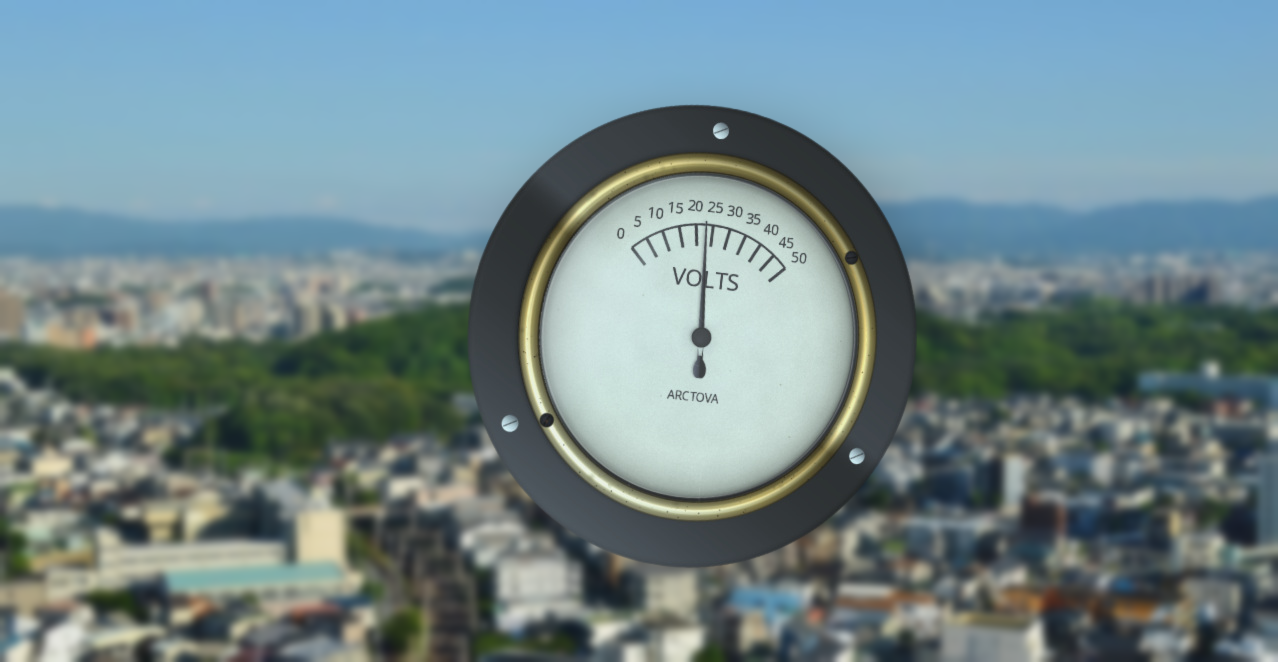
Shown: 22.5 V
